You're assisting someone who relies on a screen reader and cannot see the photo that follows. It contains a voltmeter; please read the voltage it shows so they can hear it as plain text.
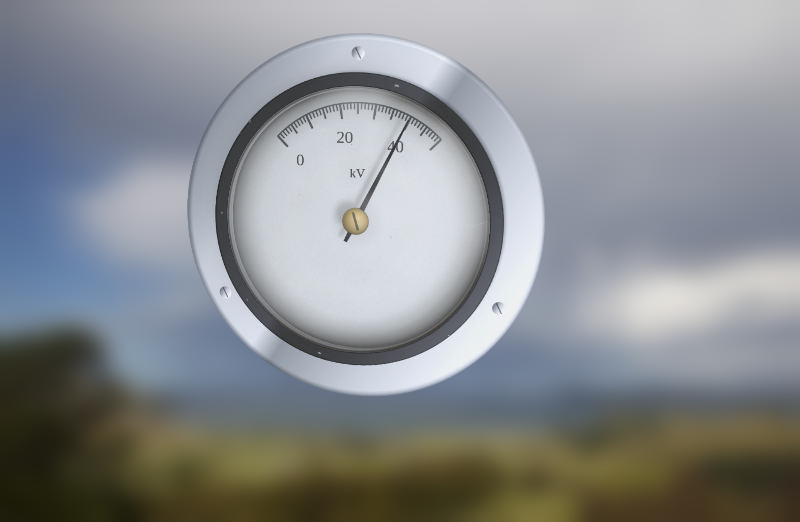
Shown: 40 kV
